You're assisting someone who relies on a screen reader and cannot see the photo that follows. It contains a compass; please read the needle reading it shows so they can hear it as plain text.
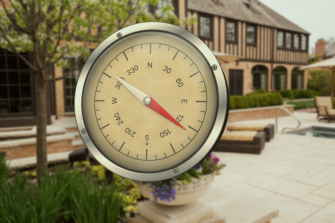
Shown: 125 °
